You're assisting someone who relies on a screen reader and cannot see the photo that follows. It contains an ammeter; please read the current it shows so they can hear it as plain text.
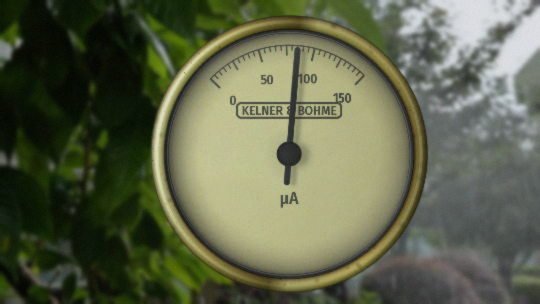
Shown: 85 µA
